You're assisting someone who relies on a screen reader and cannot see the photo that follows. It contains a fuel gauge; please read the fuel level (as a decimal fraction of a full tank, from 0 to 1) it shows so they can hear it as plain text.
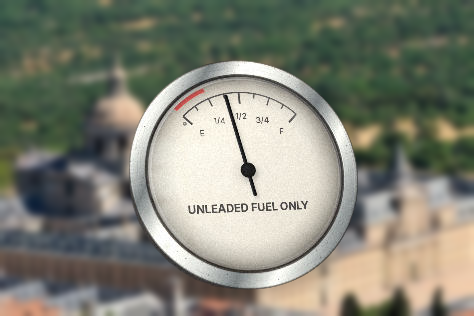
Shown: 0.375
